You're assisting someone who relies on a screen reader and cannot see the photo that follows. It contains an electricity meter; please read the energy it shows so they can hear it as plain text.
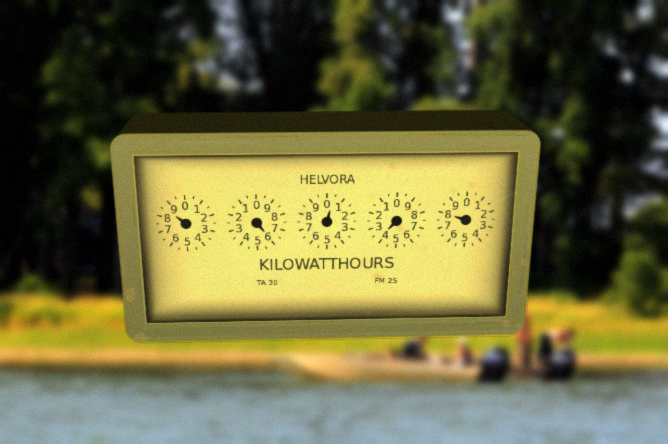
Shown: 86038 kWh
